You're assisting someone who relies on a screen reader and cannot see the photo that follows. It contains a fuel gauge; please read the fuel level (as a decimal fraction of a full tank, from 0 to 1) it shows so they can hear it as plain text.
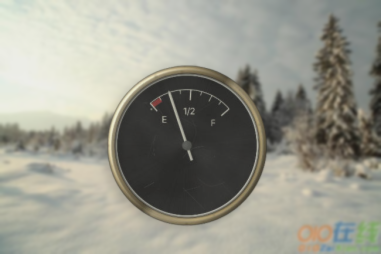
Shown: 0.25
